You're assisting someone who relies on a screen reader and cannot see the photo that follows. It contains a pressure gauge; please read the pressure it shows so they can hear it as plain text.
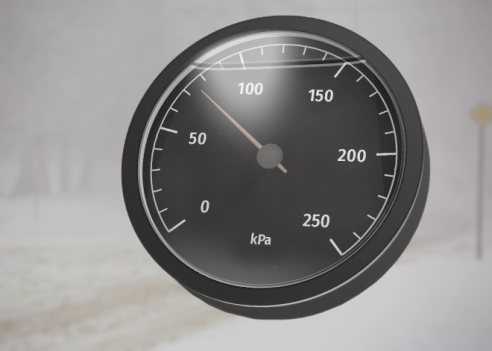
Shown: 75 kPa
